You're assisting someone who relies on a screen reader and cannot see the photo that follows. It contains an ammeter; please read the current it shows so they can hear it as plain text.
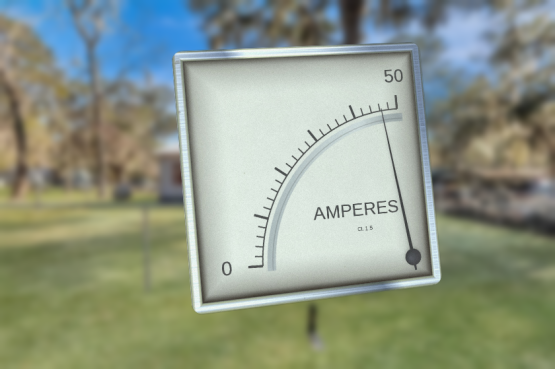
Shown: 46 A
